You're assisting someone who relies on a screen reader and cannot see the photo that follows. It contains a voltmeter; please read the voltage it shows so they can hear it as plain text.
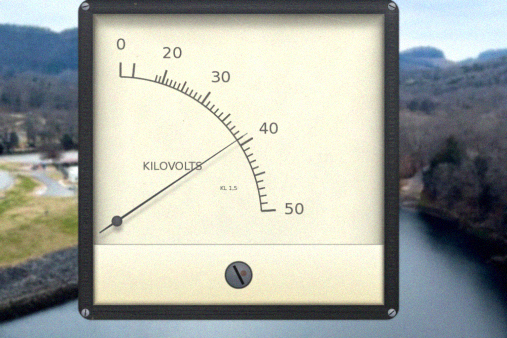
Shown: 39 kV
